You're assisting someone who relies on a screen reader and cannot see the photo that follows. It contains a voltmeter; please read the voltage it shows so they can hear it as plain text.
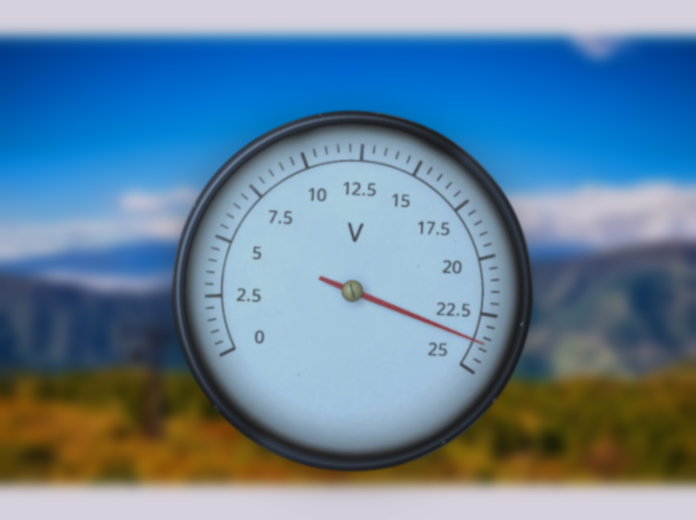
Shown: 23.75 V
